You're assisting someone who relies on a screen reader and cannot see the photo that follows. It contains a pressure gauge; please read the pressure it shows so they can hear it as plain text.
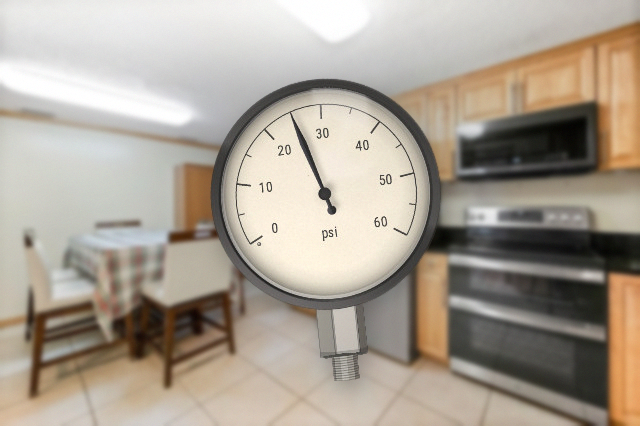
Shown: 25 psi
